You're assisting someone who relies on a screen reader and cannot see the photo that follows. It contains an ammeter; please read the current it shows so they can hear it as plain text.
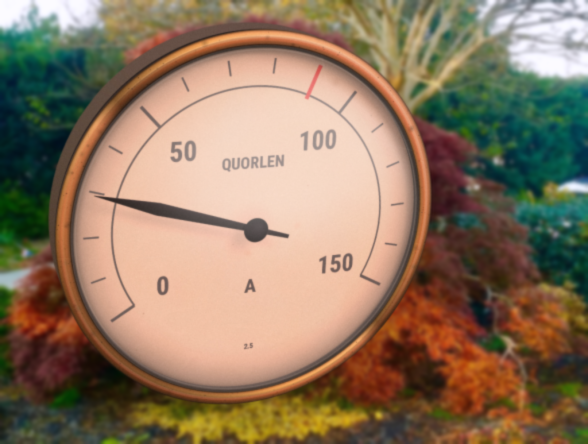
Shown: 30 A
